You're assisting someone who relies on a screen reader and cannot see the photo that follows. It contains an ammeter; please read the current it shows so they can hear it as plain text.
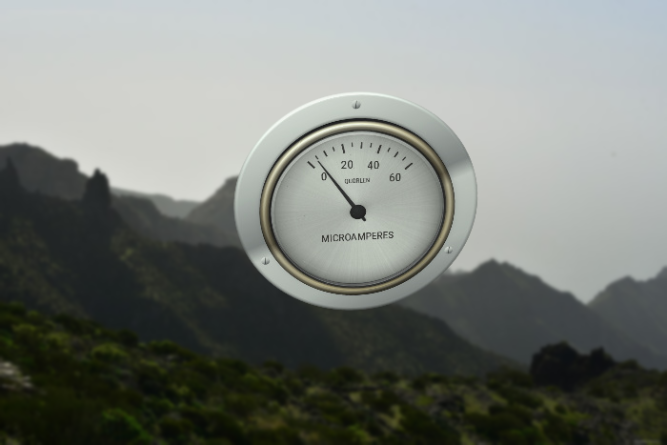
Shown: 5 µA
